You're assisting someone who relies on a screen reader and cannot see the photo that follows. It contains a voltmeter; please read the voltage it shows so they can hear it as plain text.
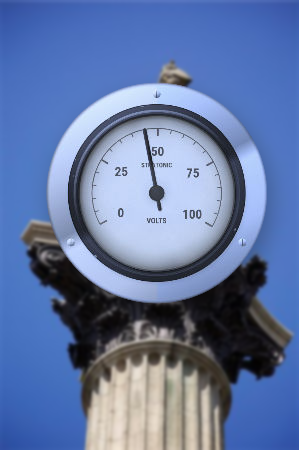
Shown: 45 V
